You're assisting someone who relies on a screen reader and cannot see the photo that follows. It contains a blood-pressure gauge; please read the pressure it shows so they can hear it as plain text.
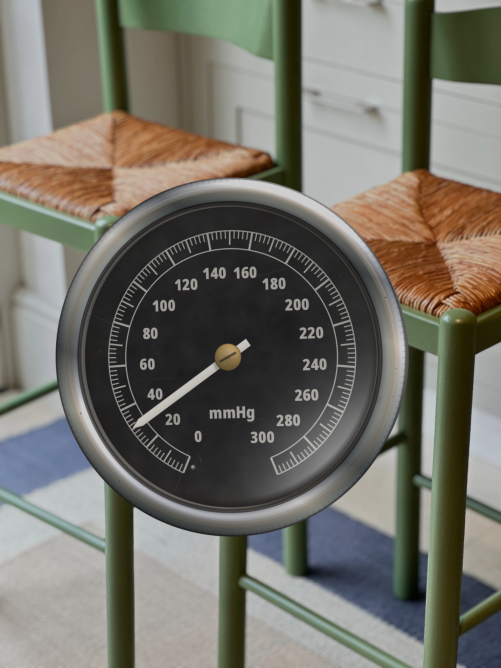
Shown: 30 mmHg
